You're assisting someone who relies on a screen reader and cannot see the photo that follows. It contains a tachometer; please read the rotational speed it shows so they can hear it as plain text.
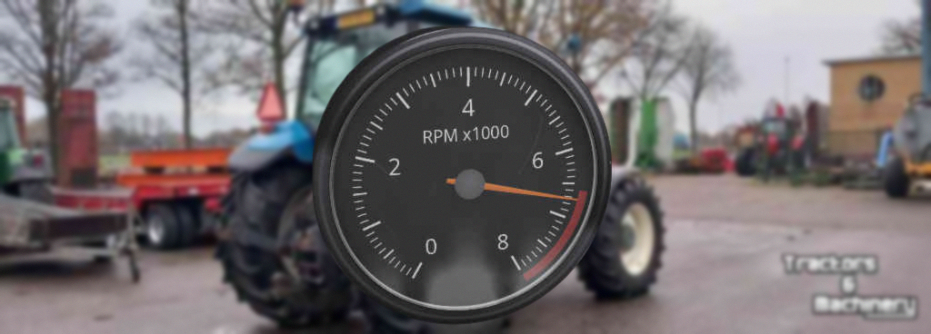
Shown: 6700 rpm
